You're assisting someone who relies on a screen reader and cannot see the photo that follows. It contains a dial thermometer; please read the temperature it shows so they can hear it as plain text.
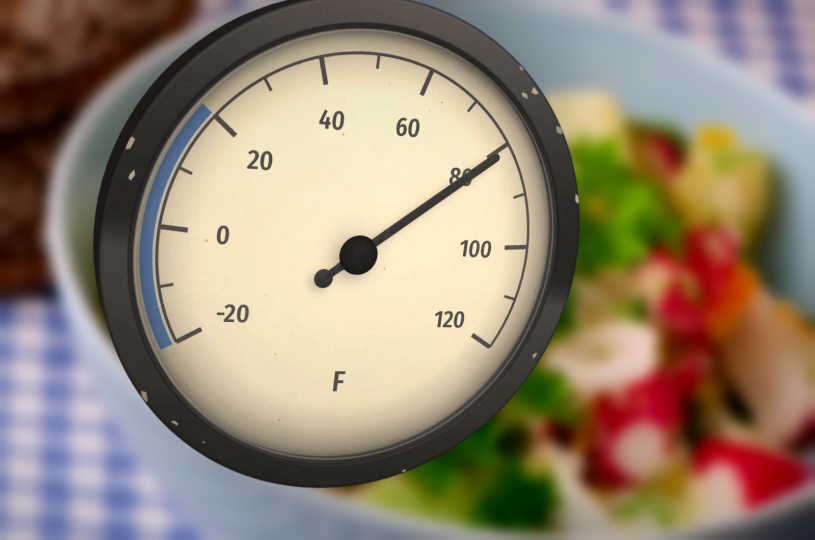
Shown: 80 °F
